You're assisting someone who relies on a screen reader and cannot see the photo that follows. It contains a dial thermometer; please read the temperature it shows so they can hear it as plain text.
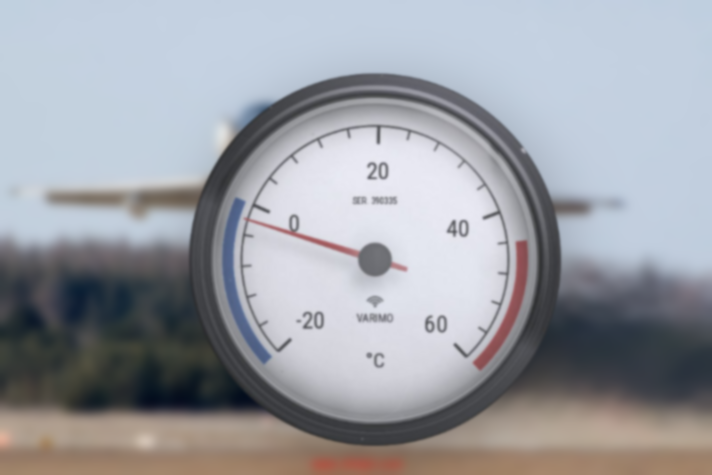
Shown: -2 °C
